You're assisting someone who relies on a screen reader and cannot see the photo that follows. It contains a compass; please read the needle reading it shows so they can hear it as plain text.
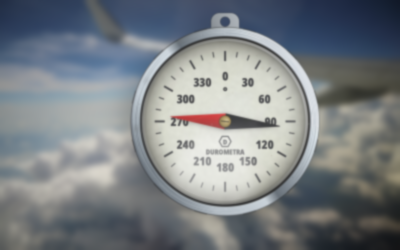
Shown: 275 °
